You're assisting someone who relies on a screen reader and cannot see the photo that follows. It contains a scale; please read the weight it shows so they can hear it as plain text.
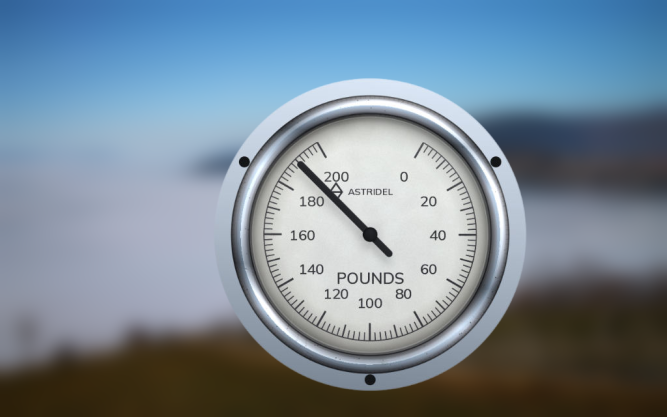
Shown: 190 lb
